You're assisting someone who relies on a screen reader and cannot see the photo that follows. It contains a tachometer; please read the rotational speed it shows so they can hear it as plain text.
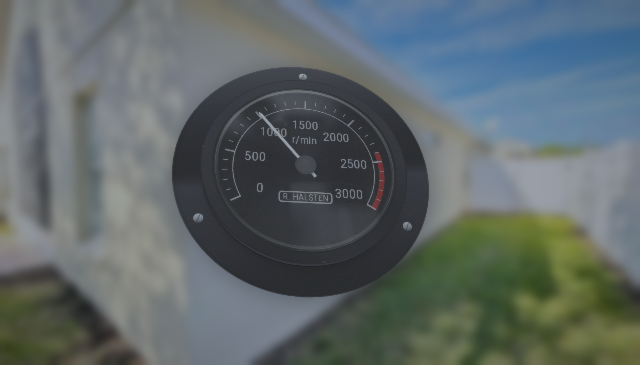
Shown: 1000 rpm
